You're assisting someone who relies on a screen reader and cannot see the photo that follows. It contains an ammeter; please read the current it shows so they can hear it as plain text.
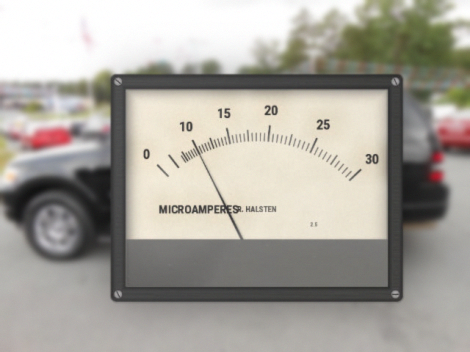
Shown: 10 µA
